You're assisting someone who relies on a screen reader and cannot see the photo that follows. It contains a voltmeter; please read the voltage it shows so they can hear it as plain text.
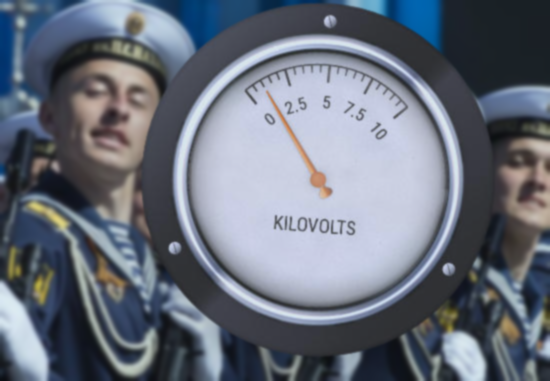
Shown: 1 kV
